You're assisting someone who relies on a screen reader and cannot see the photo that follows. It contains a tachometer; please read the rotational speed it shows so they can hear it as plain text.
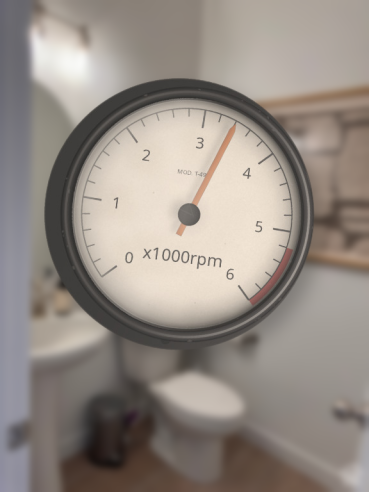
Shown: 3400 rpm
